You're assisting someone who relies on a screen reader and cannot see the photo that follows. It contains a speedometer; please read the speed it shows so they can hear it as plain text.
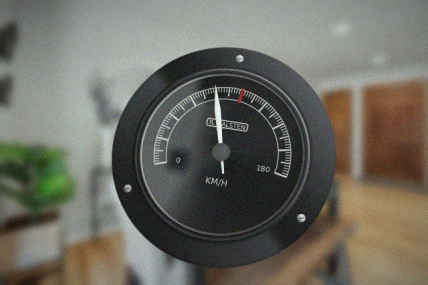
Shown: 80 km/h
